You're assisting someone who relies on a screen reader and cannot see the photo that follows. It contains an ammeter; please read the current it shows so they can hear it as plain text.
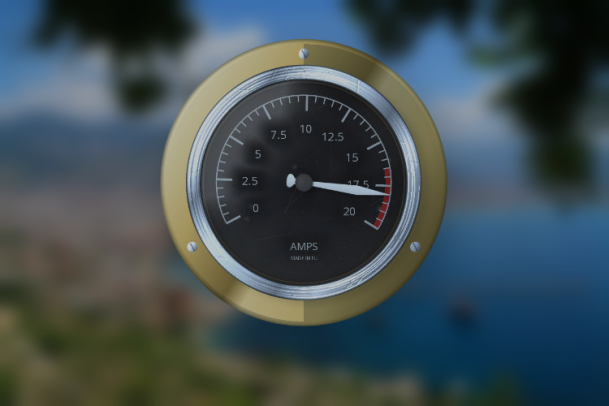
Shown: 18 A
